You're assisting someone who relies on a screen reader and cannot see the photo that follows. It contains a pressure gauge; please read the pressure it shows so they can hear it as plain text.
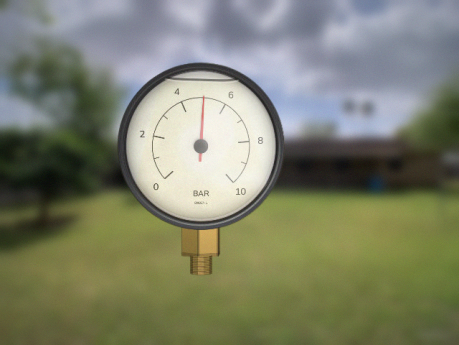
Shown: 5 bar
